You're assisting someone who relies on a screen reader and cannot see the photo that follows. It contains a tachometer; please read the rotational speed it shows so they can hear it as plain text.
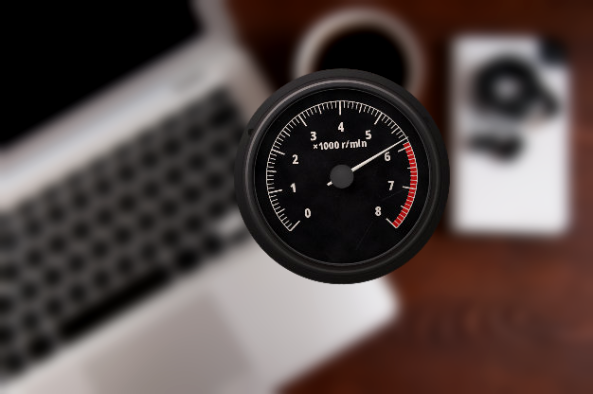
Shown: 5800 rpm
